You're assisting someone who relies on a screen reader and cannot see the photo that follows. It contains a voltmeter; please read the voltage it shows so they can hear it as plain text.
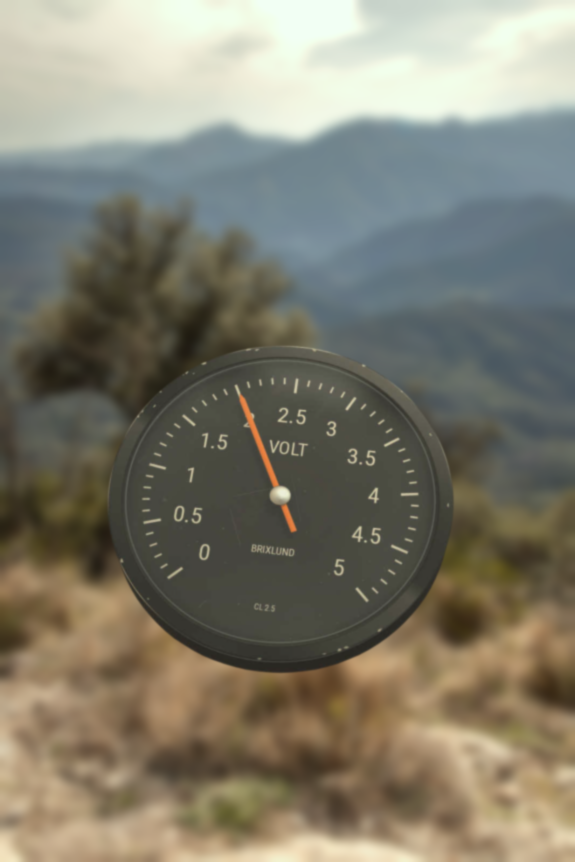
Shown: 2 V
